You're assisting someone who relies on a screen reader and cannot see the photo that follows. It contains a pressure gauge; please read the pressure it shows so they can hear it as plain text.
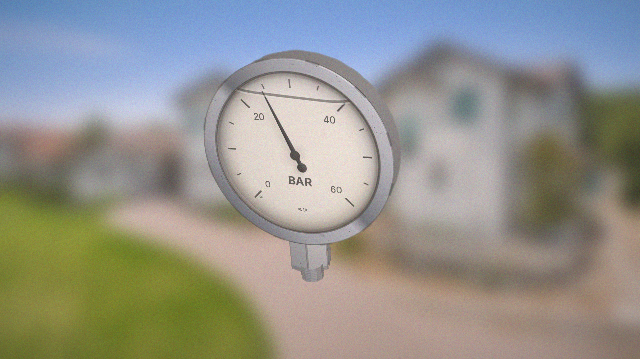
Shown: 25 bar
